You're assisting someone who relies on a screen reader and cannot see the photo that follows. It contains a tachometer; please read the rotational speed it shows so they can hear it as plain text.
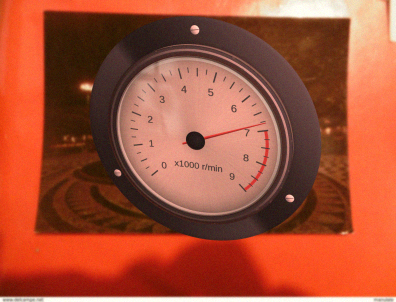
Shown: 6750 rpm
